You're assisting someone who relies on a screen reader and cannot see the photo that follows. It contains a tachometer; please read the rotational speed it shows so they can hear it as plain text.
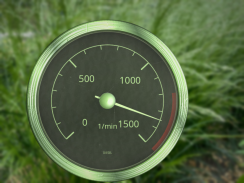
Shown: 1350 rpm
